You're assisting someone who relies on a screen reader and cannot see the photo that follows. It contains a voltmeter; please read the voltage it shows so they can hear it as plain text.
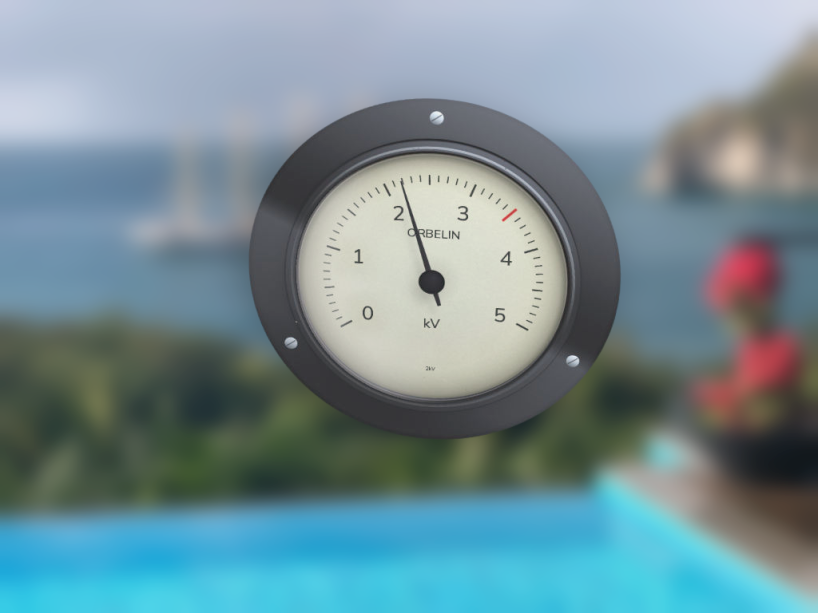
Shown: 2.2 kV
